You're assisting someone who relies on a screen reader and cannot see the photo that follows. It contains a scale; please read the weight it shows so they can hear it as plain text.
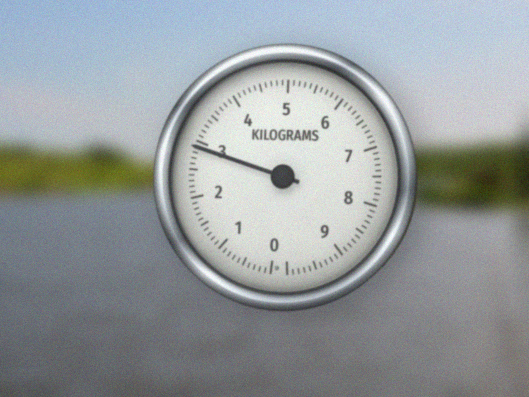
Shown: 2.9 kg
